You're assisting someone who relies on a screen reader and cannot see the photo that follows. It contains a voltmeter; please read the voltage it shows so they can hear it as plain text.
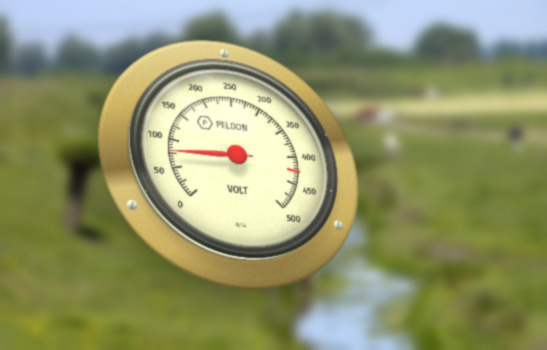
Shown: 75 V
